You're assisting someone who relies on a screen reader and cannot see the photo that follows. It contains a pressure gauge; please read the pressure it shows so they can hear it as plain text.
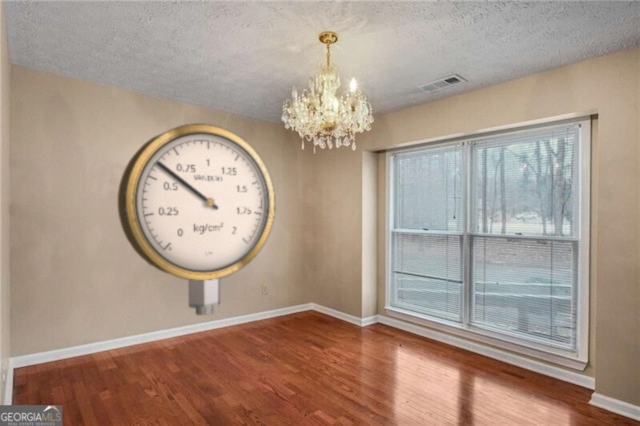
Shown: 0.6 kg/cm²
